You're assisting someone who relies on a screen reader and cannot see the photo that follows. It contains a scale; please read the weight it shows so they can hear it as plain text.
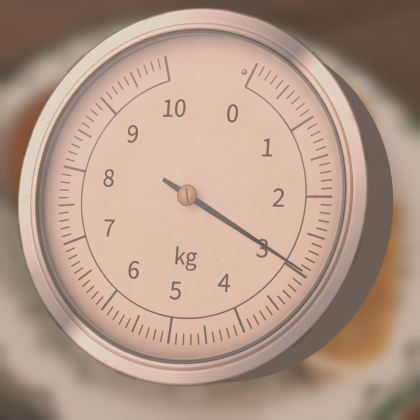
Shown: 2.95 kg
